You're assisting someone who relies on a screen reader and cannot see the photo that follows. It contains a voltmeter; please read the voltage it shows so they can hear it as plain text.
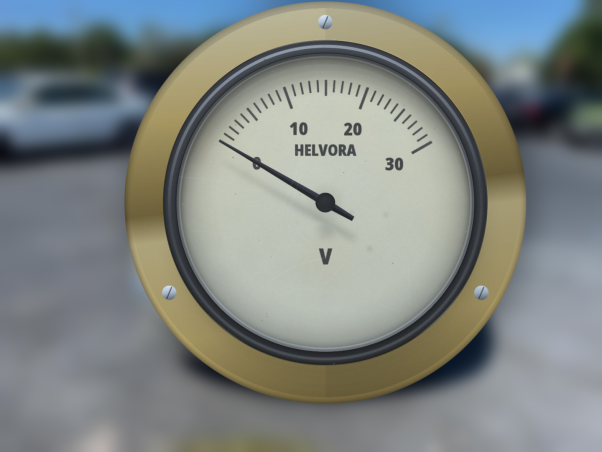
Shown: 0 V
